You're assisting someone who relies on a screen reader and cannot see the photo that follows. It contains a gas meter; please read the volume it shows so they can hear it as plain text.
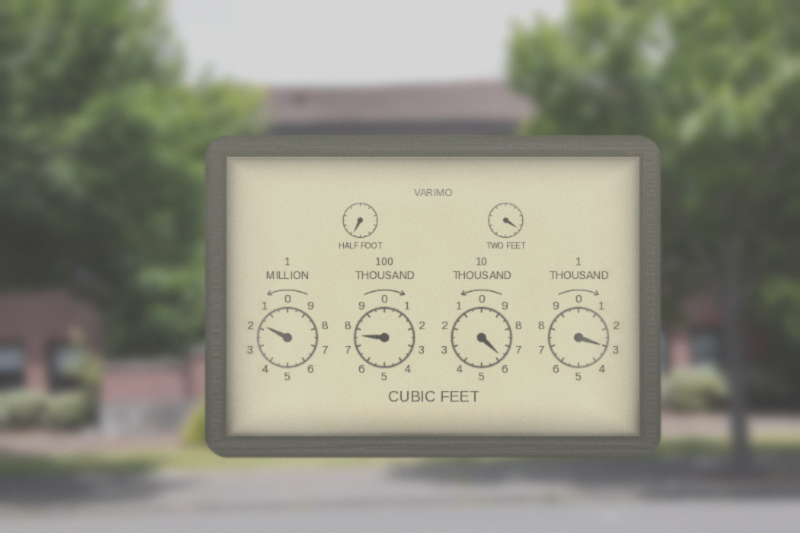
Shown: 176300 ft³
